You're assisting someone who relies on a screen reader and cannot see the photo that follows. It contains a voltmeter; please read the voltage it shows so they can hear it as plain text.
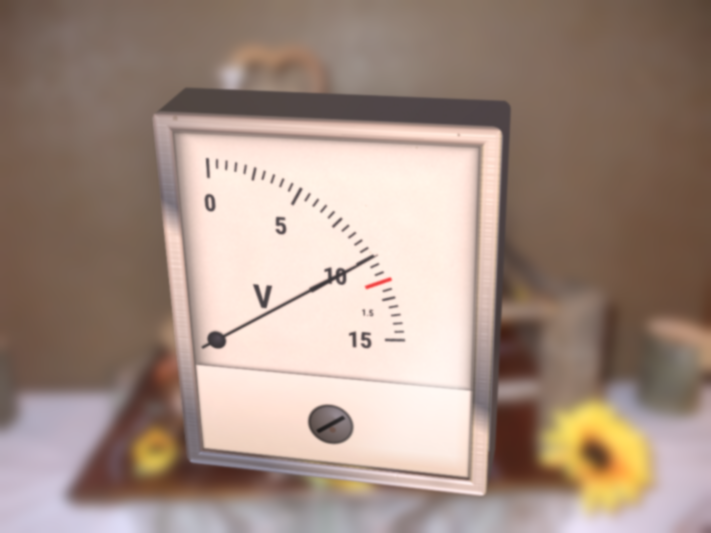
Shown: 10 V
